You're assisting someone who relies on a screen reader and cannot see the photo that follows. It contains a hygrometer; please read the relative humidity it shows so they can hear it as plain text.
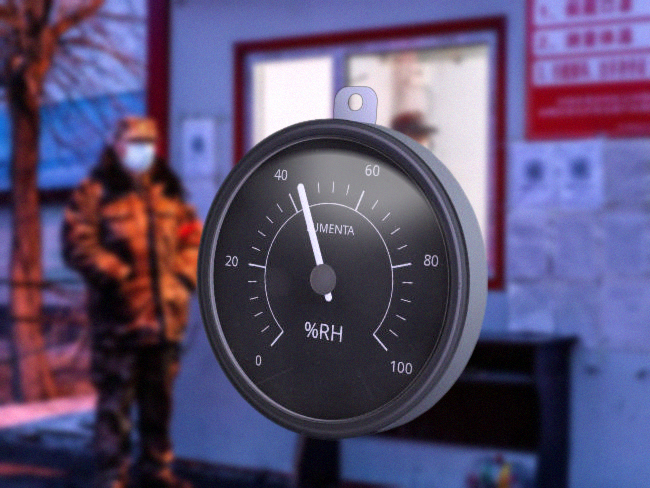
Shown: 44 %
